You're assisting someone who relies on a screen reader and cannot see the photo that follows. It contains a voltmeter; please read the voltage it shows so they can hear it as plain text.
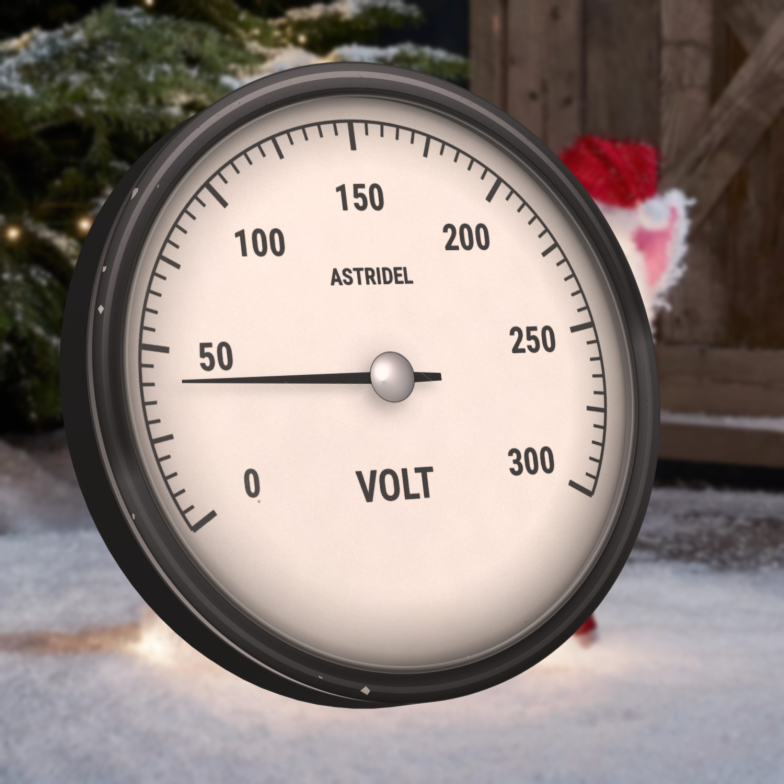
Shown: 40 V
